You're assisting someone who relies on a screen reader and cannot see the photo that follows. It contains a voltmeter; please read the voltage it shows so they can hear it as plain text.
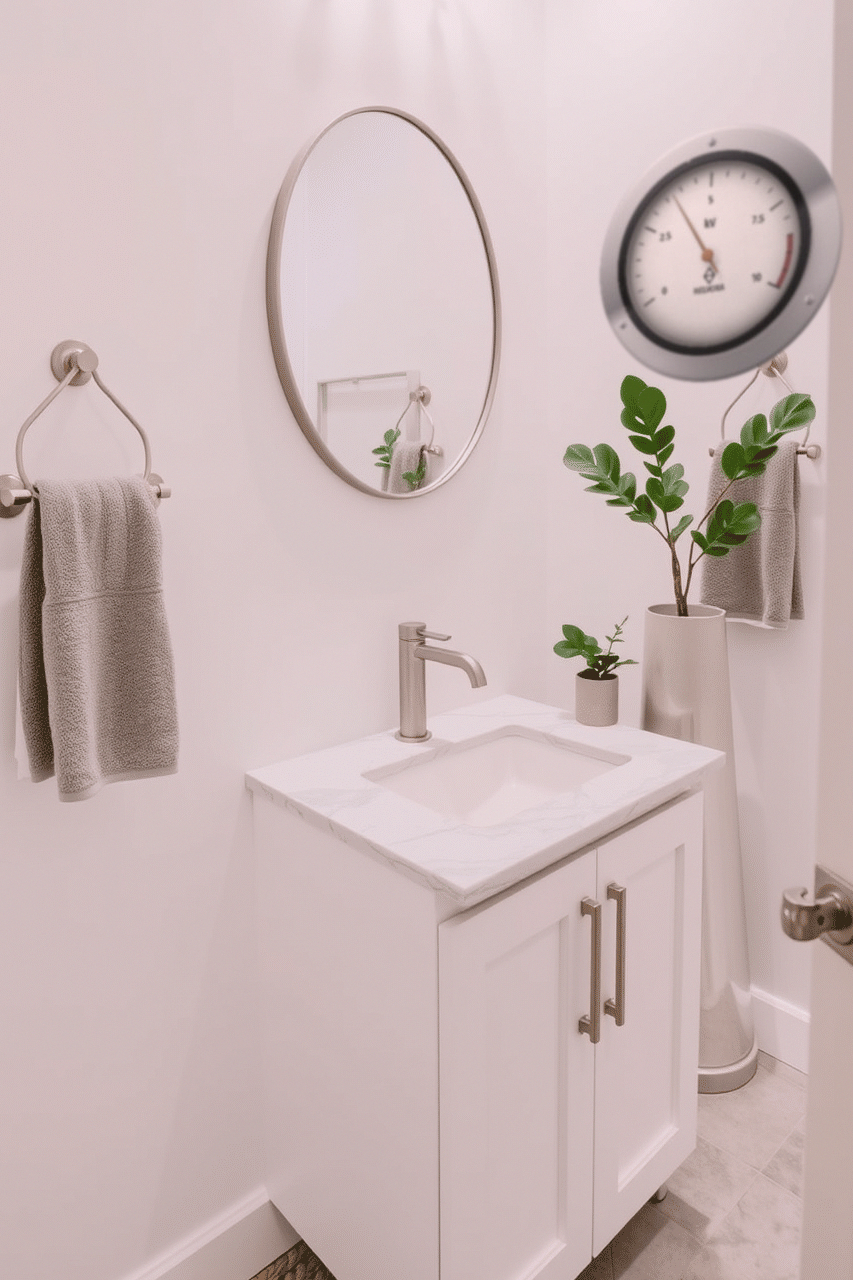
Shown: 3.75 kV
